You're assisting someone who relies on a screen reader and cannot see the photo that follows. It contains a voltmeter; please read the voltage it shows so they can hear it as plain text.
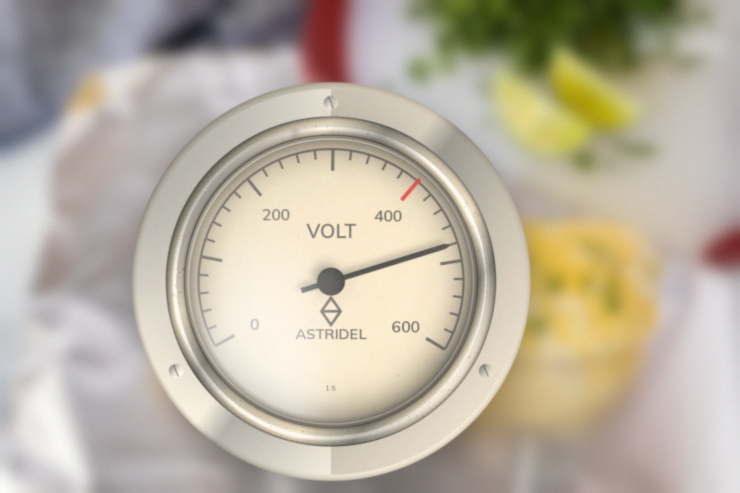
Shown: 480 V
